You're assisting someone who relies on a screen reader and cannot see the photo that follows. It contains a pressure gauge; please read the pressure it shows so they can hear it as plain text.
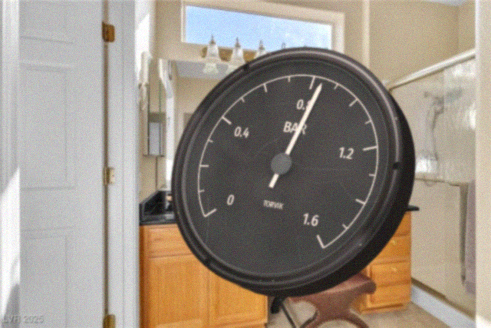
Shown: 0.85 bar
